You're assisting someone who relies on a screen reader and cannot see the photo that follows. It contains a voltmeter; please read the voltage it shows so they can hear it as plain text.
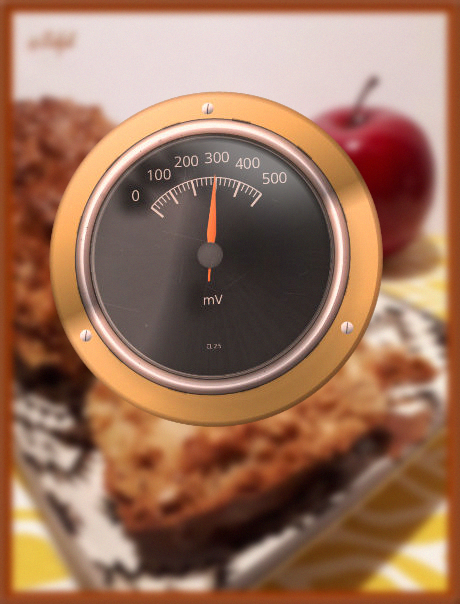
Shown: 300 mV
